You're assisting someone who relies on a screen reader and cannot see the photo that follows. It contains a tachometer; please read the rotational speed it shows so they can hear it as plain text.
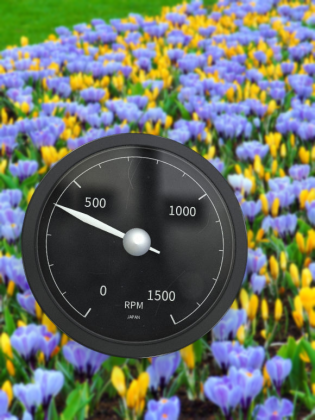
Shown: 400 rpm
